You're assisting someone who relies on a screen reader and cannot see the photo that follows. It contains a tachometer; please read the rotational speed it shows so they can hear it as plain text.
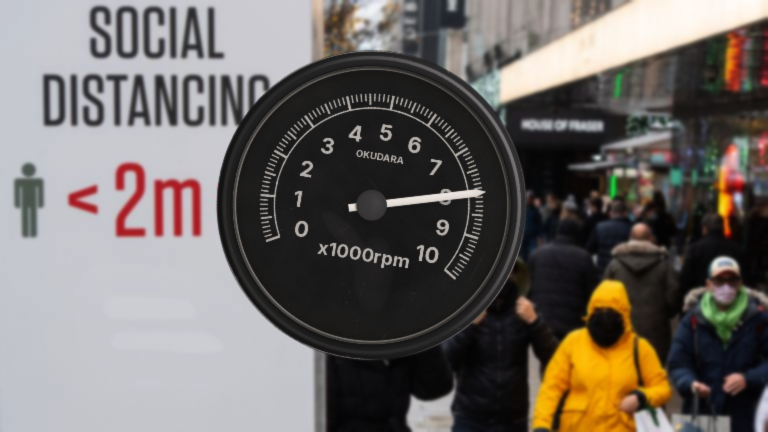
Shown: 8000 rpm
